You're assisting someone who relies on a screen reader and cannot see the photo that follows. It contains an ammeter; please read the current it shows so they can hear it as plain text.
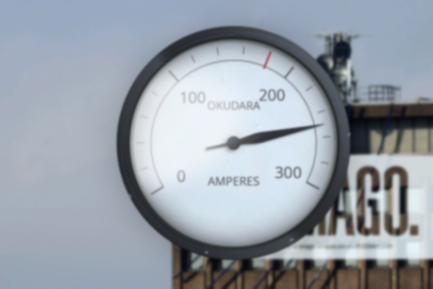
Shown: 250 A
